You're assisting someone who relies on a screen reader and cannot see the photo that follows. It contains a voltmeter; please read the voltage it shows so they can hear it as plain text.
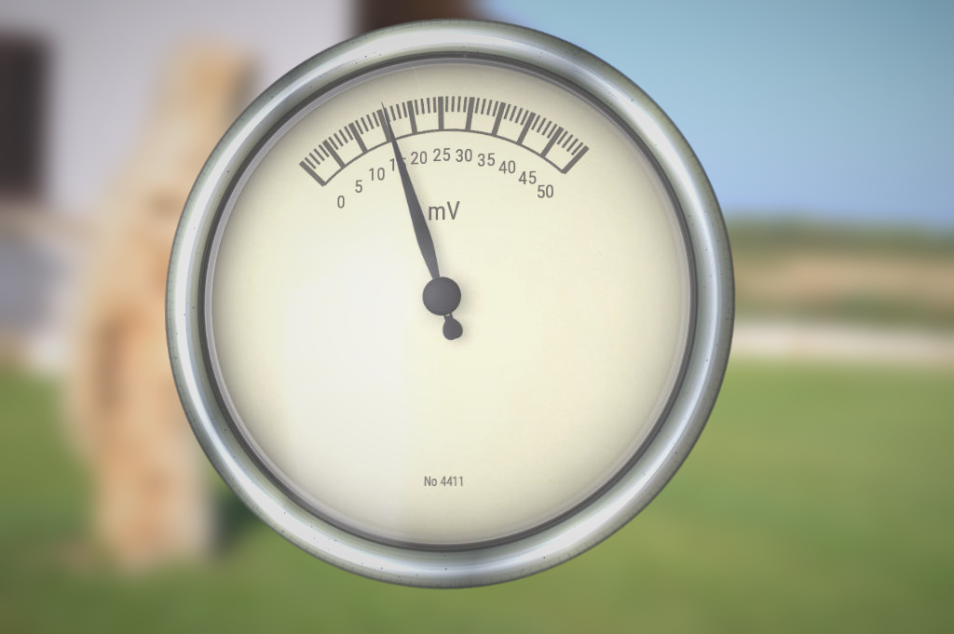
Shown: 16 mV
